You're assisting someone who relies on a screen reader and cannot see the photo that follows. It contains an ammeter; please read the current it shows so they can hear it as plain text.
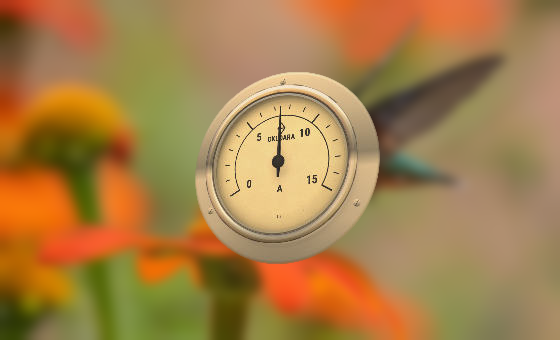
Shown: 7.5 A
